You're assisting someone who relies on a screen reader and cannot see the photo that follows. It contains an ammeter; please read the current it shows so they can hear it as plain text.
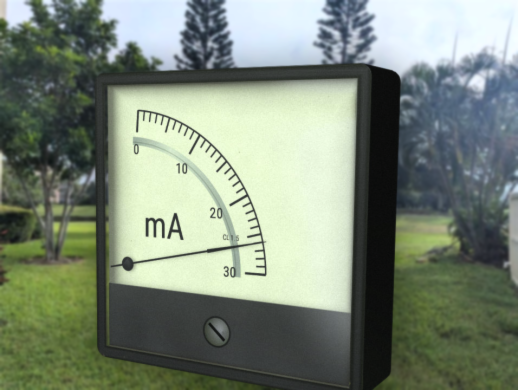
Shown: 26 mA
